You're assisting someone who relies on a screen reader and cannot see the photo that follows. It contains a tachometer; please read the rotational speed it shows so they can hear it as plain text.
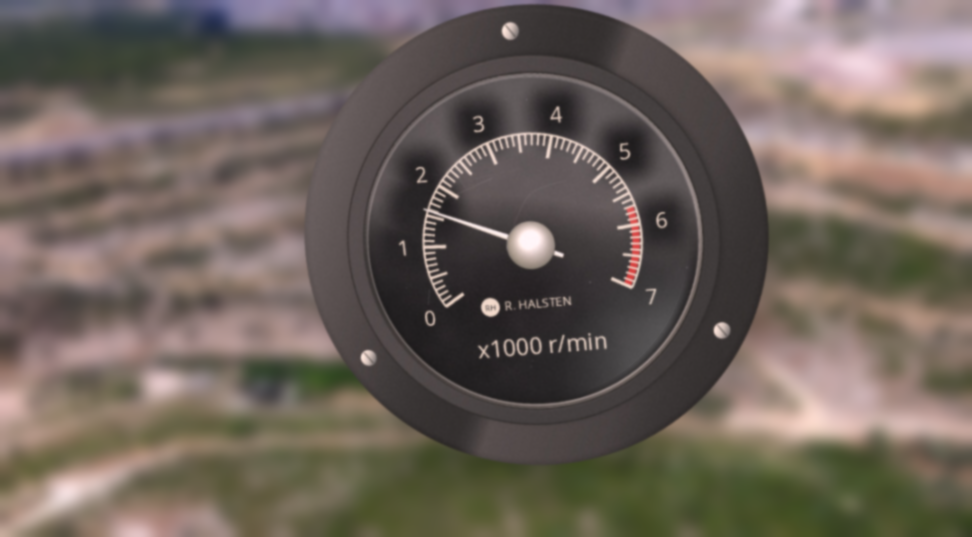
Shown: 1600 rpm
